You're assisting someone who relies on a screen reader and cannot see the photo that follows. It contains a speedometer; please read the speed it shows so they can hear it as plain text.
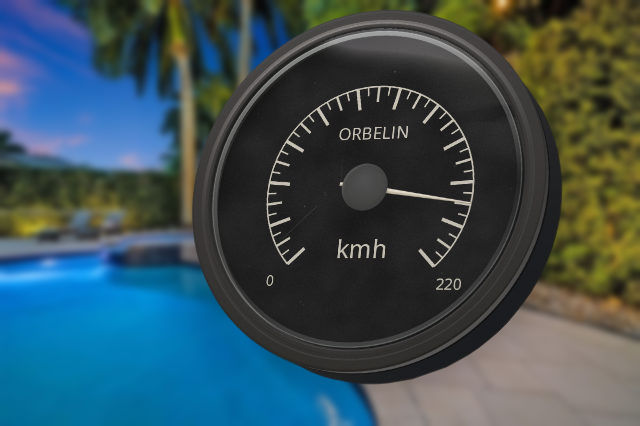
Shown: 190 km/h
